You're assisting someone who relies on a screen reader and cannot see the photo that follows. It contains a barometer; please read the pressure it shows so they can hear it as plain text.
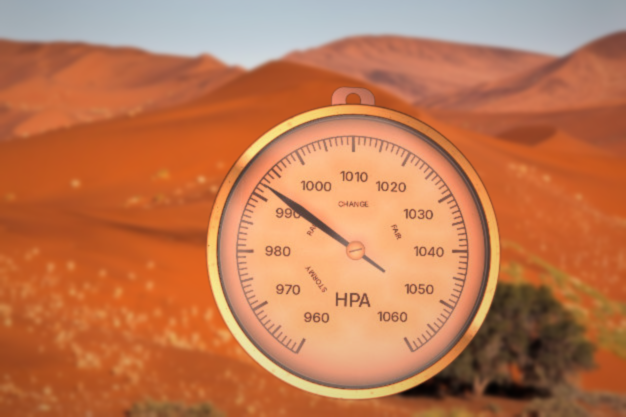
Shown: 992 hPa
